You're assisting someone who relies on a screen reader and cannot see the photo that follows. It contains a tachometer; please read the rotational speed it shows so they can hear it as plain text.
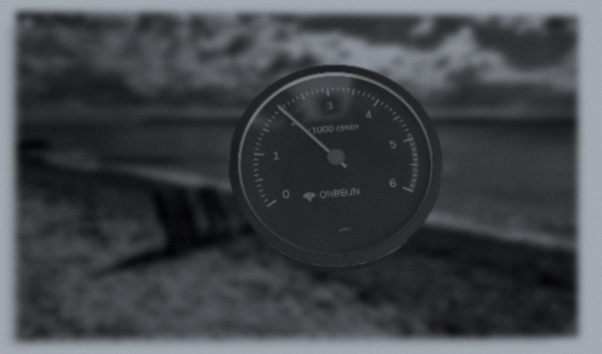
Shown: 2000 rpm
